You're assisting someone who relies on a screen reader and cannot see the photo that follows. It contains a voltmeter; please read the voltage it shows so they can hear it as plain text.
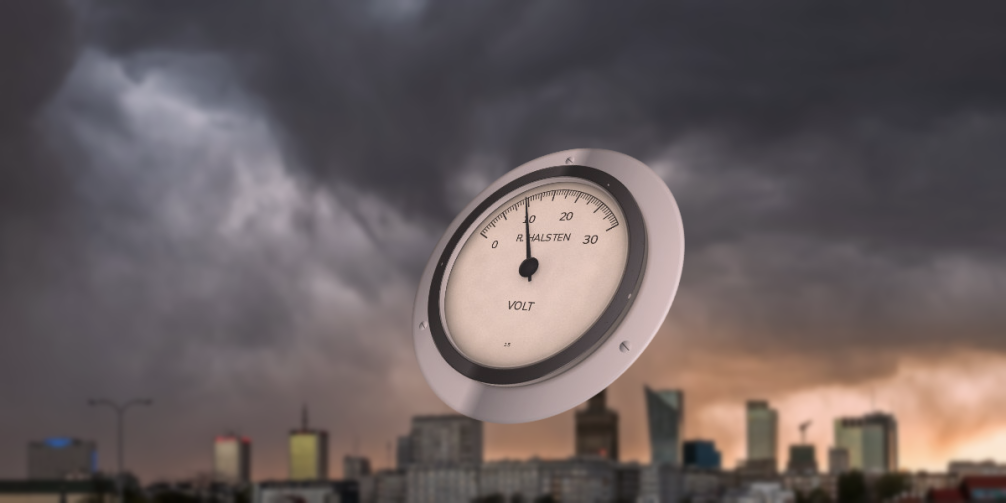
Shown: 10 V
